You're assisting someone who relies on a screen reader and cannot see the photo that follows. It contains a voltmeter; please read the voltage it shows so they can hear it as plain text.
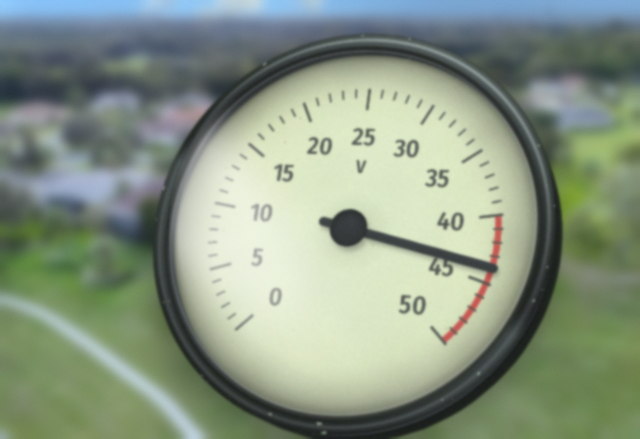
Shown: 44 V
